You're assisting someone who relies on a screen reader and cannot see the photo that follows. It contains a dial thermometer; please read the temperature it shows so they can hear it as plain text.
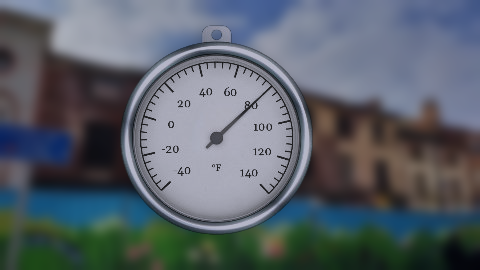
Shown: 80 °F
